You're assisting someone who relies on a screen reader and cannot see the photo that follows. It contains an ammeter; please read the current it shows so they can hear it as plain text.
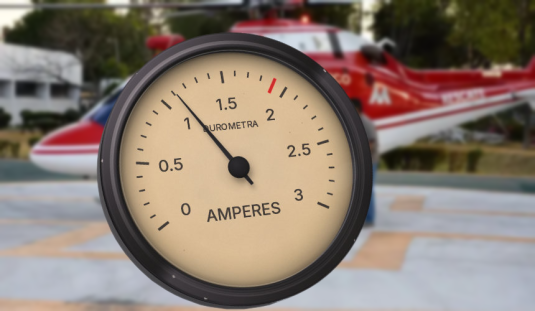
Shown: 1.1 A
